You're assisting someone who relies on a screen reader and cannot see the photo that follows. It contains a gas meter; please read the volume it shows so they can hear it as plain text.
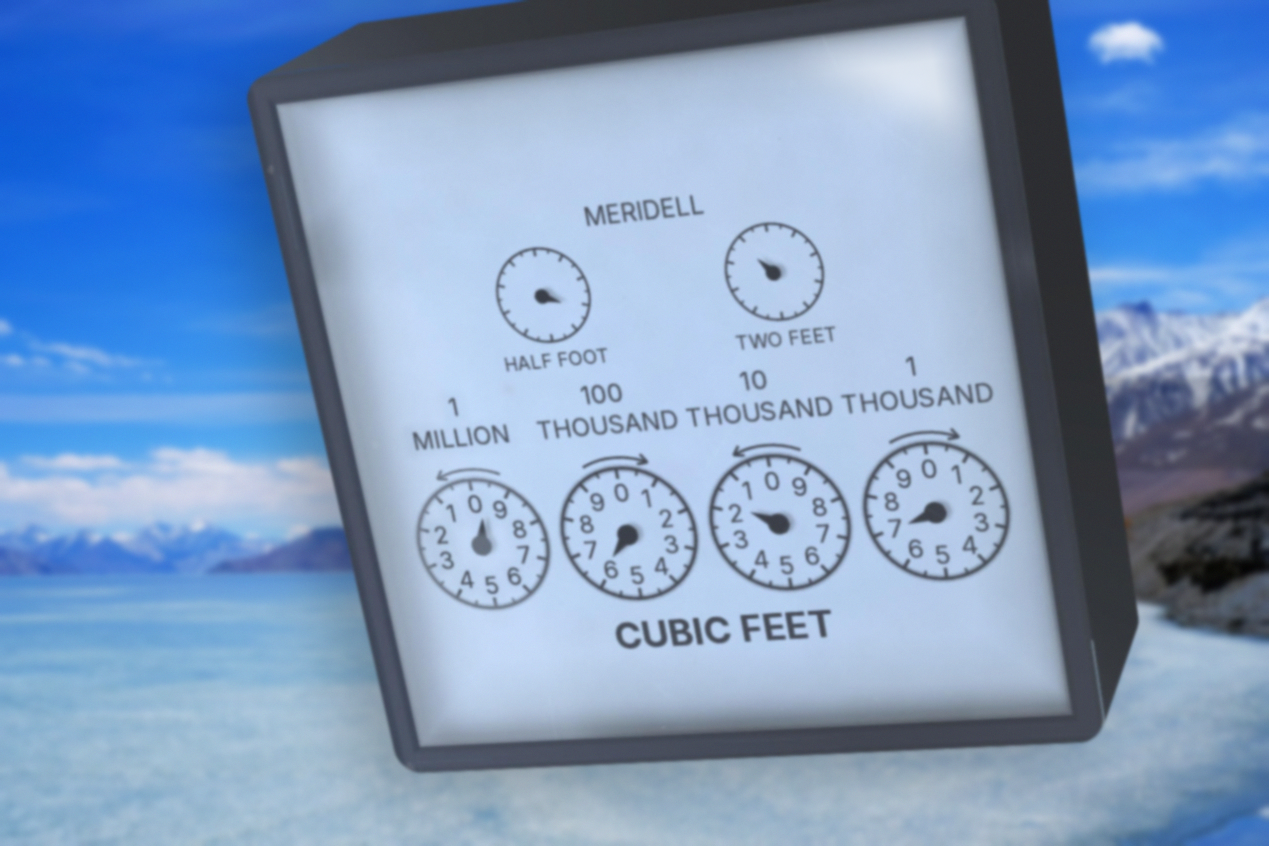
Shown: 961700 ft³
